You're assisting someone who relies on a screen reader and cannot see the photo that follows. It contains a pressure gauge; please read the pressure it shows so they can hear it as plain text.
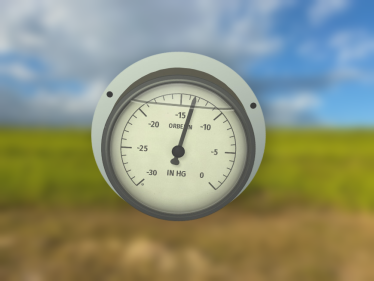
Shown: -13.5 inHg
